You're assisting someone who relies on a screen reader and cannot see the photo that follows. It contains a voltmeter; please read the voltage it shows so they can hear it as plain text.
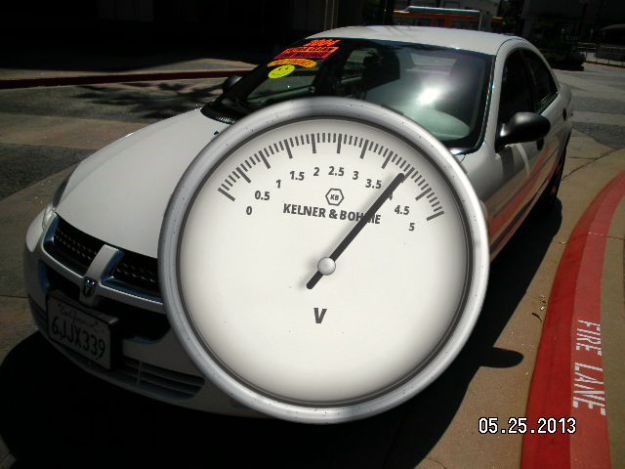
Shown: 3.9 V
